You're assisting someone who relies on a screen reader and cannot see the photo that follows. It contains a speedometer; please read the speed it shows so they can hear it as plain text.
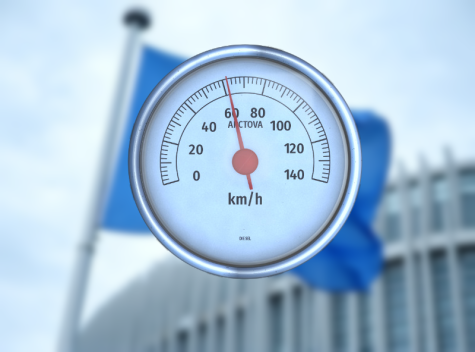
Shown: 62 km/h
